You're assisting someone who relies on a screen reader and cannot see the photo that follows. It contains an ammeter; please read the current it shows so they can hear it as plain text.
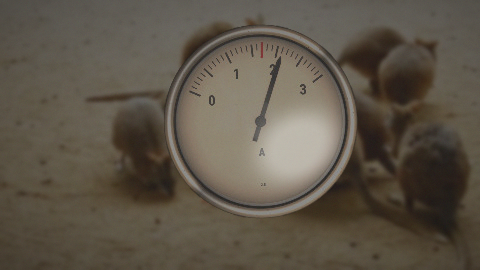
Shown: 2.1 A
